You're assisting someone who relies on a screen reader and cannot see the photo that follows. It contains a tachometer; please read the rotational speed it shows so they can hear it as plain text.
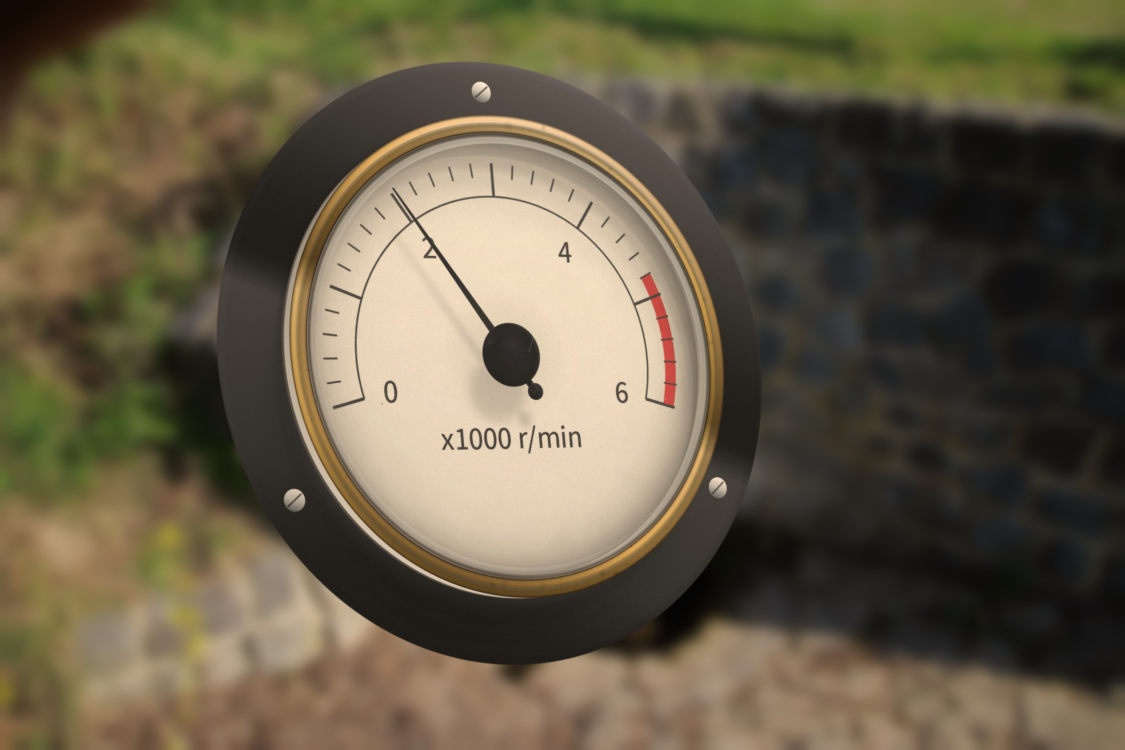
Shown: 2000 rpm
